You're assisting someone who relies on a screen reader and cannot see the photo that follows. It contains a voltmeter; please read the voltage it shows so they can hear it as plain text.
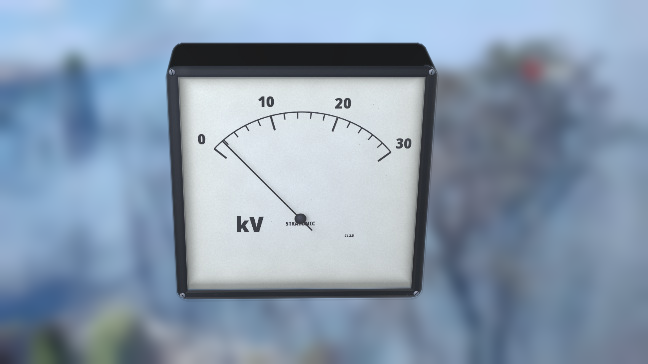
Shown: 2 kV
